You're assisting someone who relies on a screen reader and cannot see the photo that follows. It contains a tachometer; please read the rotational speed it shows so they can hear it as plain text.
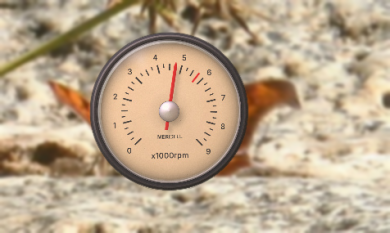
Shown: 4750 rpm
